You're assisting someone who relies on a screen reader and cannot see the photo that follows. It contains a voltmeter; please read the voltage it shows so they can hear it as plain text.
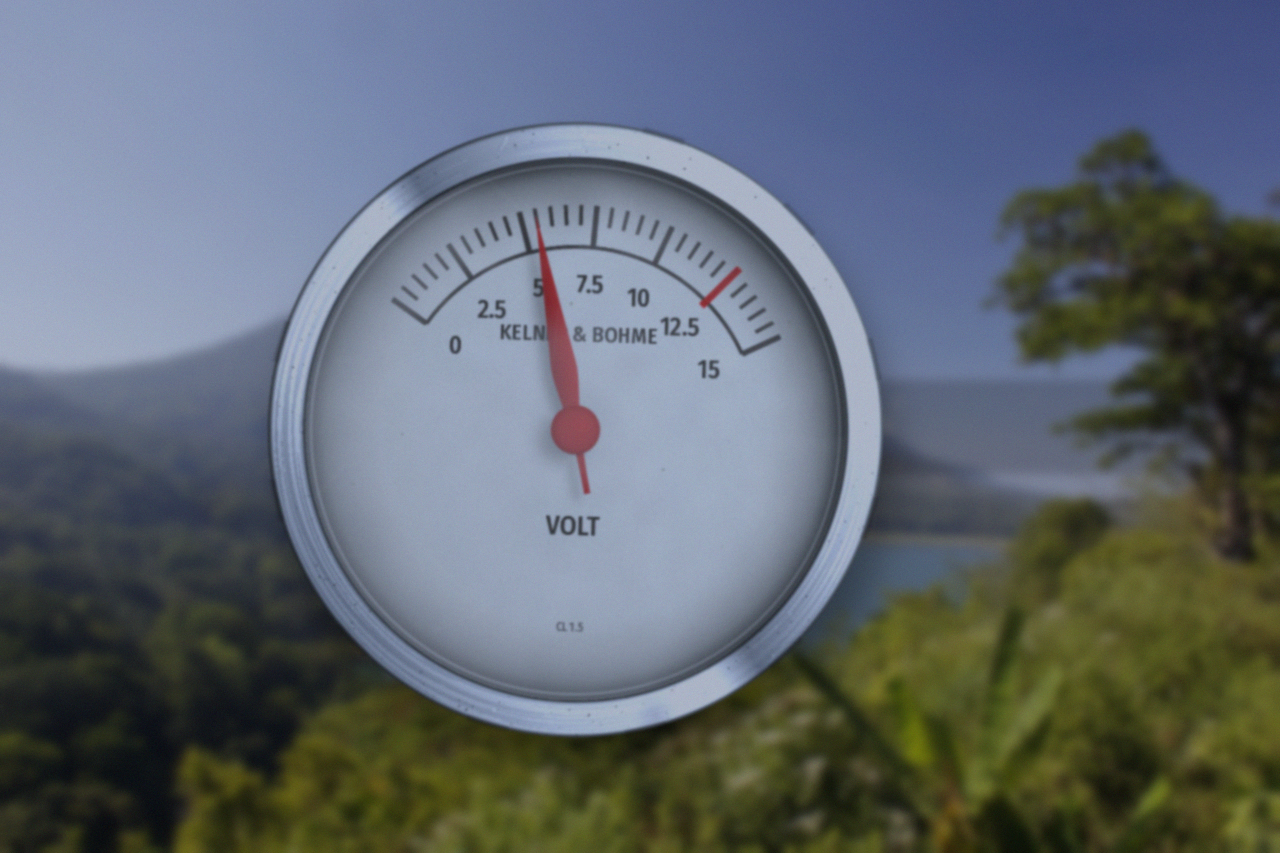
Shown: 5.5 V
